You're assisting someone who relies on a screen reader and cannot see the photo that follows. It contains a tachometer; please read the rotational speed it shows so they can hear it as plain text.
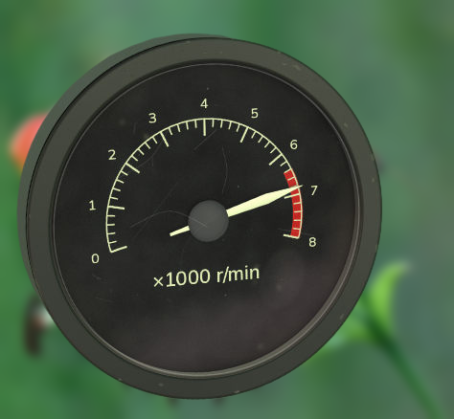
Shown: 6800 rpm
